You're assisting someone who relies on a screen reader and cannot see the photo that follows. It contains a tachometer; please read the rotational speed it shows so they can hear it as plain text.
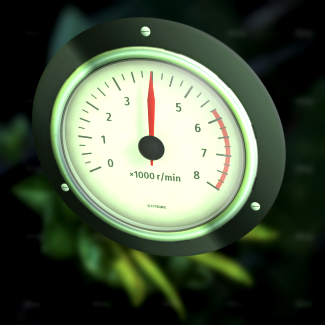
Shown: 4000 rpm
